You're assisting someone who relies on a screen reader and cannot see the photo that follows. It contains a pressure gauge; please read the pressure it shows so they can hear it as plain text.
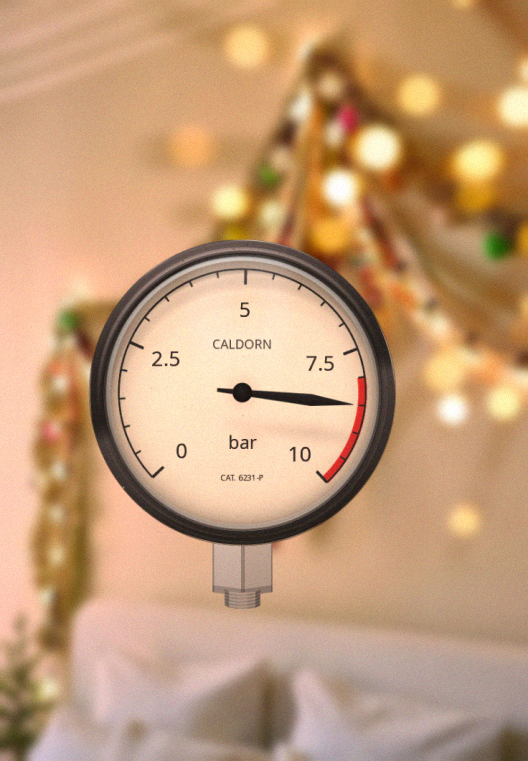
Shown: 8.5 bar
